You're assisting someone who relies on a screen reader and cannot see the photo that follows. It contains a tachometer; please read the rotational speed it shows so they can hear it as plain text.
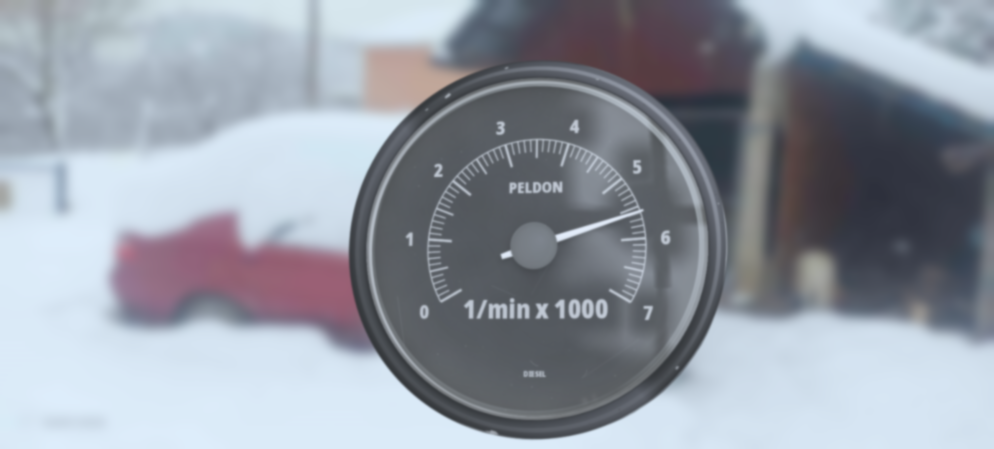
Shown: 5600 rpm
